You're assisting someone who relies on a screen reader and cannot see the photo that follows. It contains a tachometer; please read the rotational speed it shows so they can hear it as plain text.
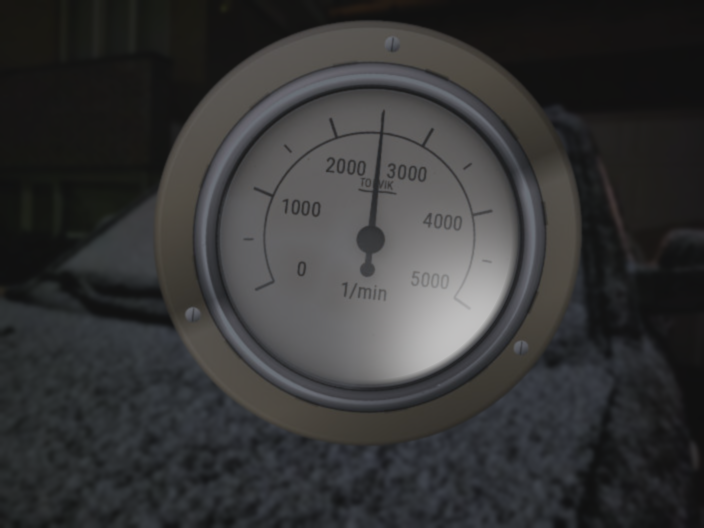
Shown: 2500 rpm
